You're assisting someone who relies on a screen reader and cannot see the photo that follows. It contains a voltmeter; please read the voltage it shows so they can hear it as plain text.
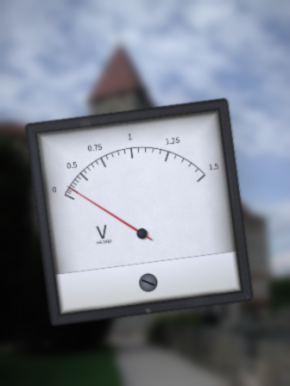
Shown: 0.25 V
